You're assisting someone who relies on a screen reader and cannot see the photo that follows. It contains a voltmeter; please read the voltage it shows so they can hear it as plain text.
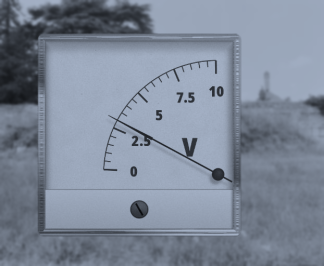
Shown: 3 V
